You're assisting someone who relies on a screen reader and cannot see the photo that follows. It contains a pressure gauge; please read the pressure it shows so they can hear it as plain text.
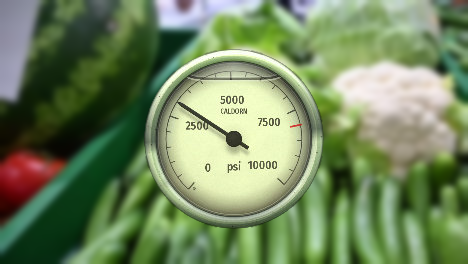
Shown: 3000 psi
